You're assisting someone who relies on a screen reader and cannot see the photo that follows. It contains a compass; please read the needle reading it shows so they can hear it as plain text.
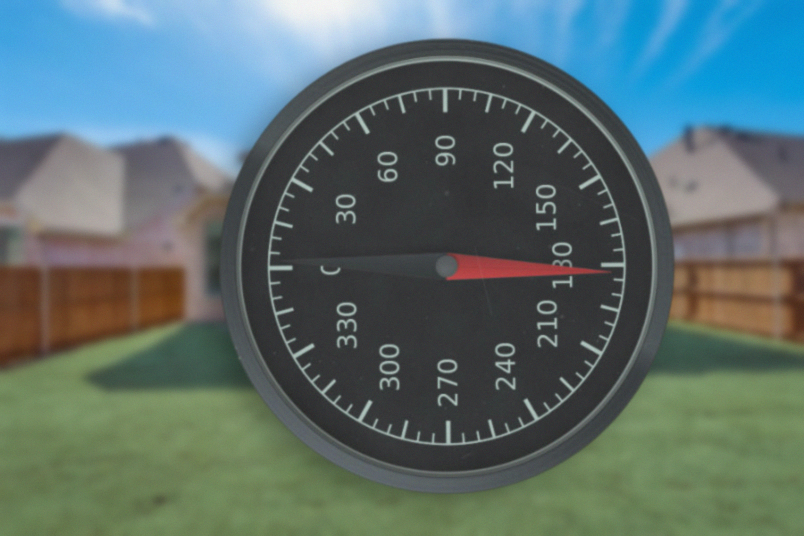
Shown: 182.5 °
